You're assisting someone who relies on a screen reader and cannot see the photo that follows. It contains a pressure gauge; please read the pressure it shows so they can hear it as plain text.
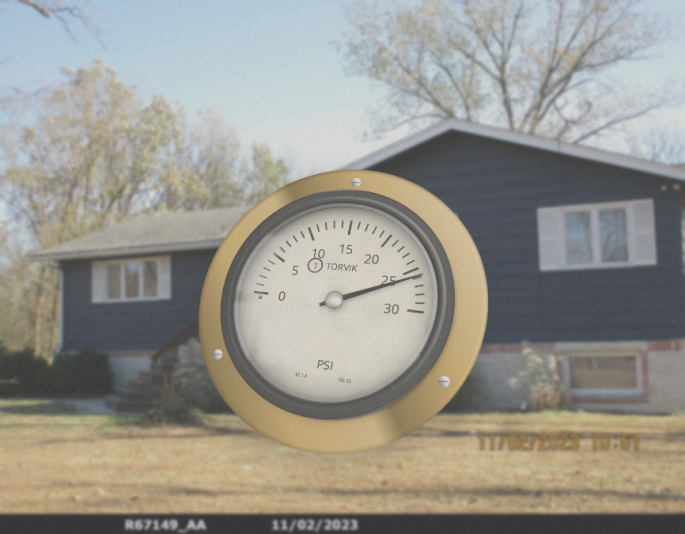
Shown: 26 psi
